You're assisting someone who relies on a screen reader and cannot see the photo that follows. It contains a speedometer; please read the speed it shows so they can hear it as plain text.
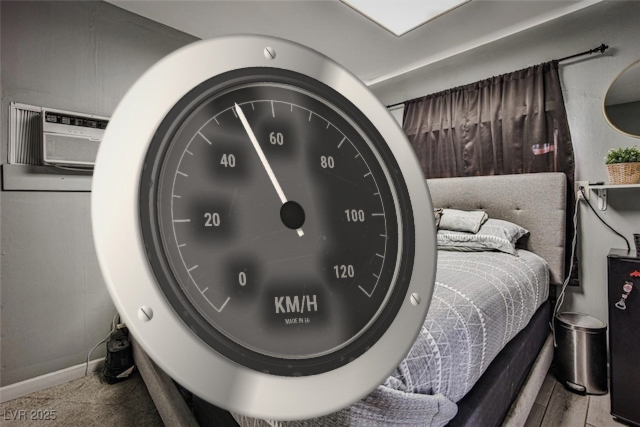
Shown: 50 km/h
